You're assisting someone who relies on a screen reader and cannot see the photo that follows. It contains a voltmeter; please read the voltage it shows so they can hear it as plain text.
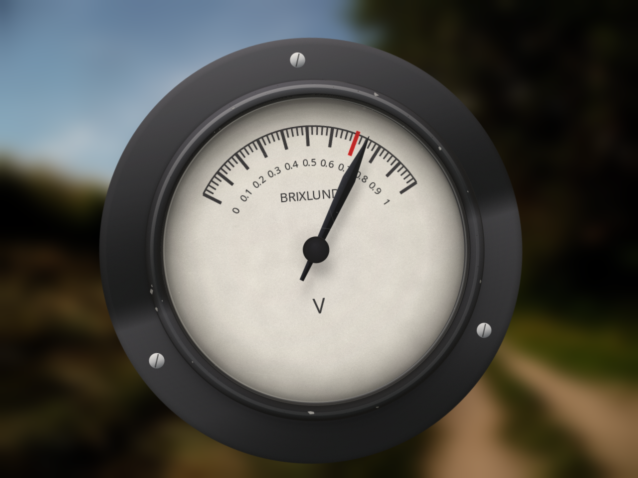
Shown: 0.74 V
